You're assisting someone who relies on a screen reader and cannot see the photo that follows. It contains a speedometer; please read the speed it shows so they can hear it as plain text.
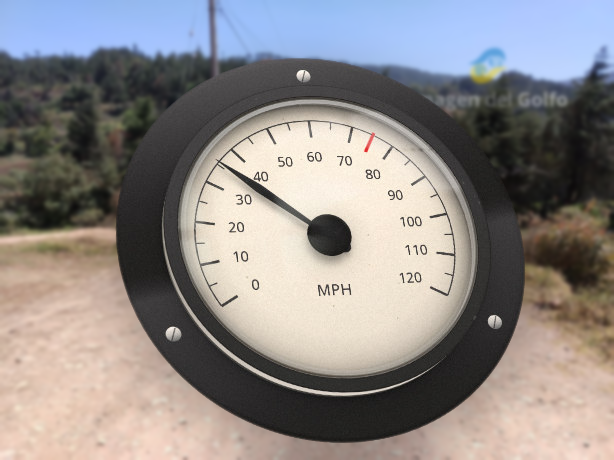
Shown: 35 mph
